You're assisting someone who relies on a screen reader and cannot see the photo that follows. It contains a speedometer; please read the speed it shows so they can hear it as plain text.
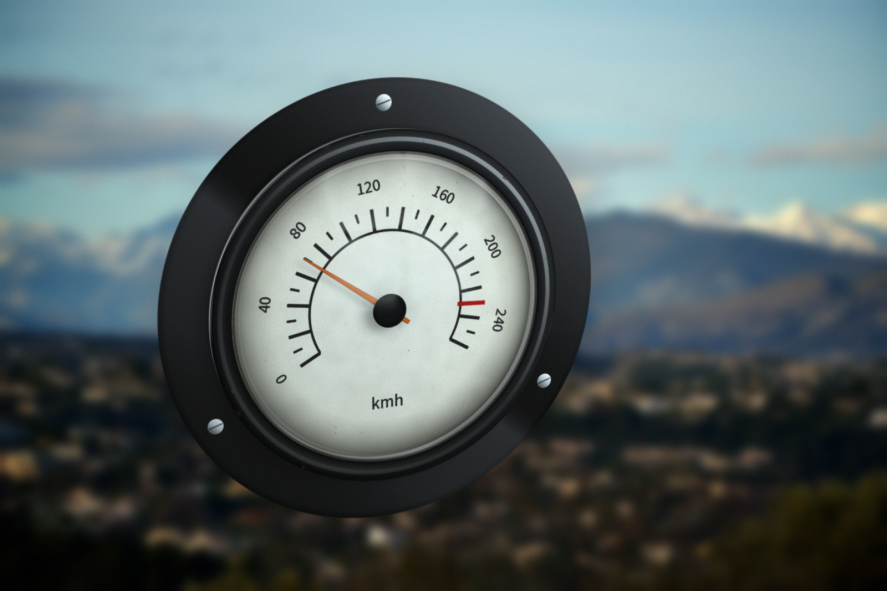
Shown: 70 km/h
